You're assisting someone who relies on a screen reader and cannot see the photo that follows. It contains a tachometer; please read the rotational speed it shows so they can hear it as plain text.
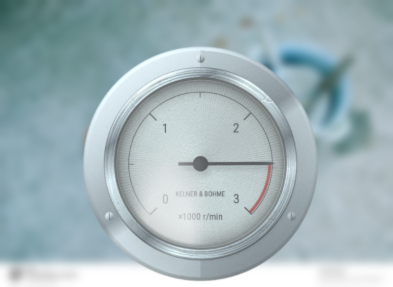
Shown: 2500 rpm
